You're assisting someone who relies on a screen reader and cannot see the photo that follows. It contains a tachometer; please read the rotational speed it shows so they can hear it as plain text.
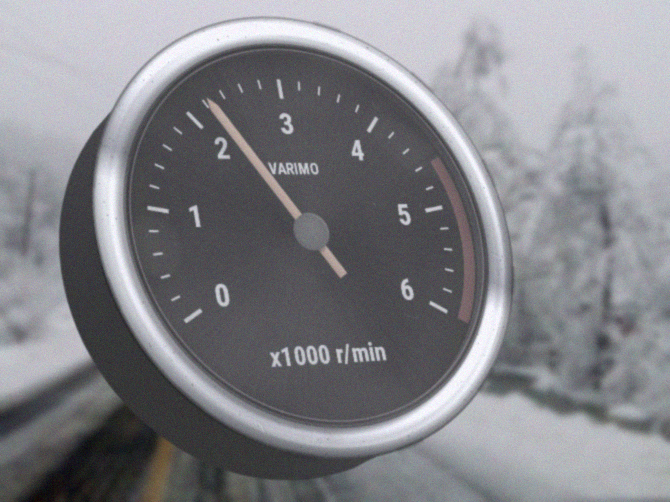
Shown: 2200 rpm
